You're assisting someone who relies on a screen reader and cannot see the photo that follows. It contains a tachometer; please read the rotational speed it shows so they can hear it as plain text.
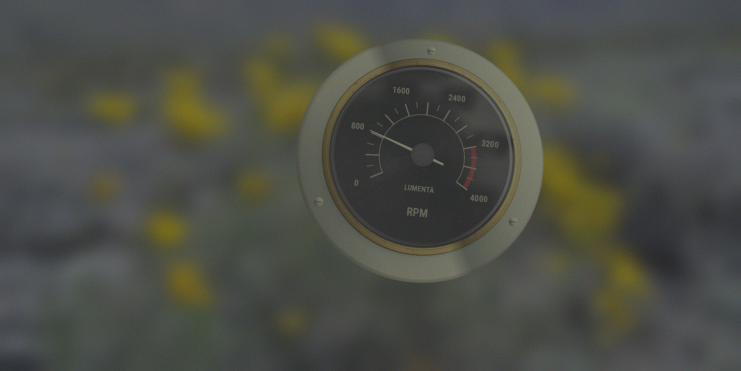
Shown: 800 rpm
